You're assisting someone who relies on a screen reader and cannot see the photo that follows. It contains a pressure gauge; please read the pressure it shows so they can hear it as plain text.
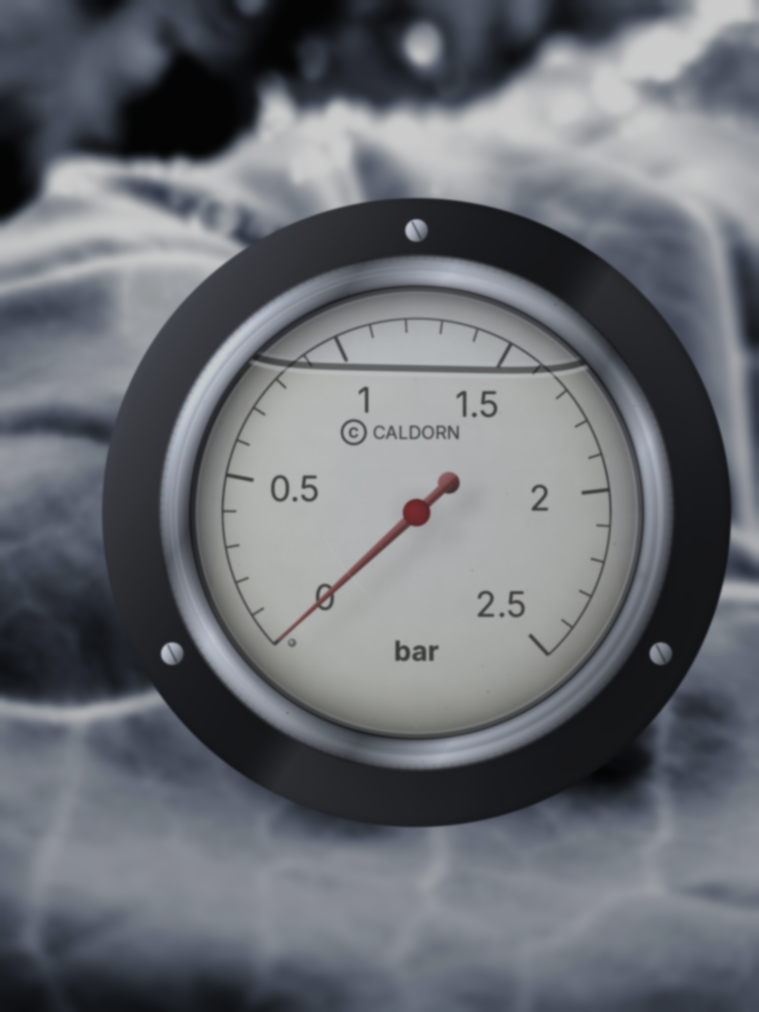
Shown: 0 bar
